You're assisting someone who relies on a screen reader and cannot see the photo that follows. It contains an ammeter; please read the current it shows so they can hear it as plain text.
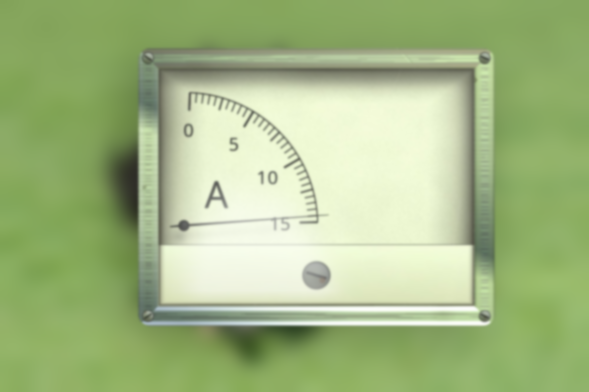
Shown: 14.5 A
